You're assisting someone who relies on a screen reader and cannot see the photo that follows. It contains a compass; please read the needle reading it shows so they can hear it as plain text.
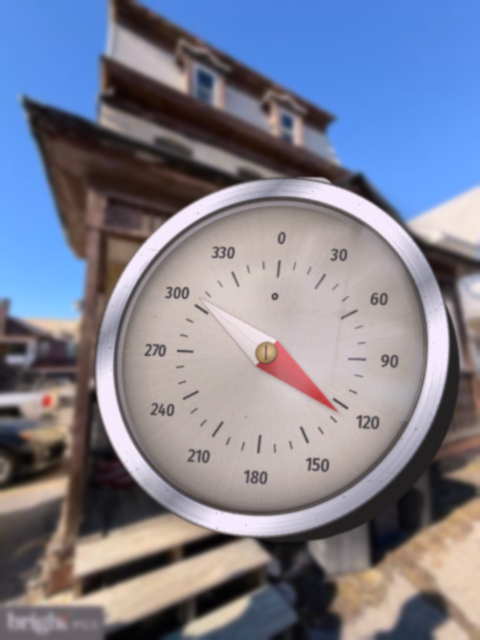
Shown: 125 °
